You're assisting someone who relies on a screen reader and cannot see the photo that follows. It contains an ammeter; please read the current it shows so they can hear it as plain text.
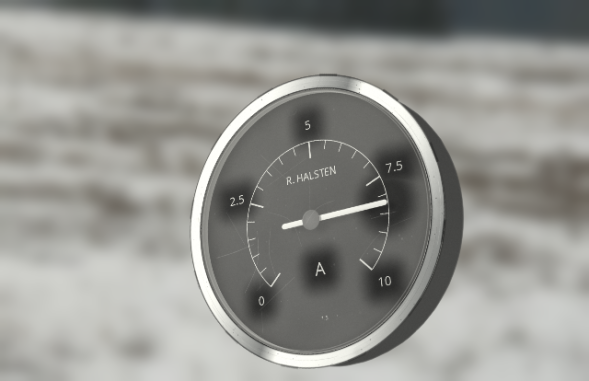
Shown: 8.25 A
